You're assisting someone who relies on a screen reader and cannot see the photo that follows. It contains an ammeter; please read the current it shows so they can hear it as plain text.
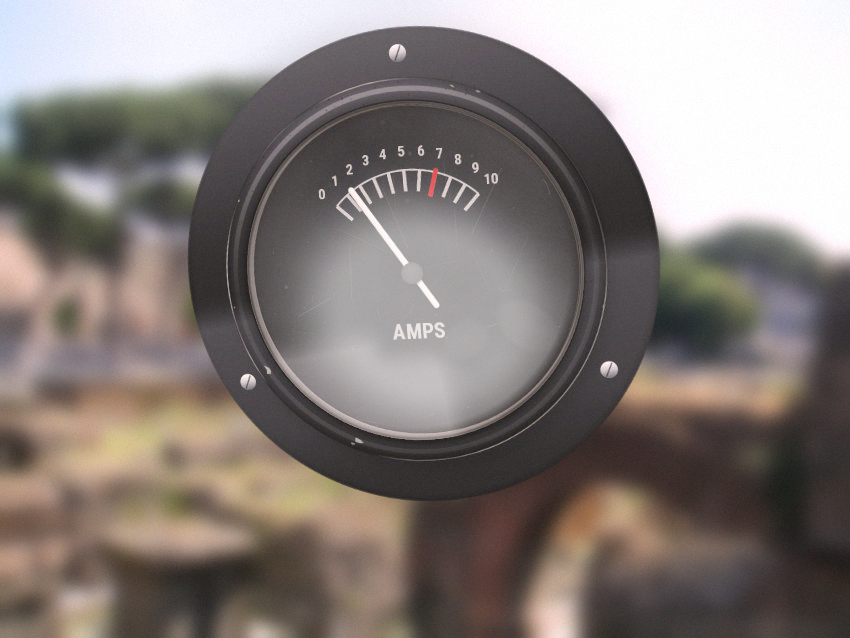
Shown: 1.5 A
